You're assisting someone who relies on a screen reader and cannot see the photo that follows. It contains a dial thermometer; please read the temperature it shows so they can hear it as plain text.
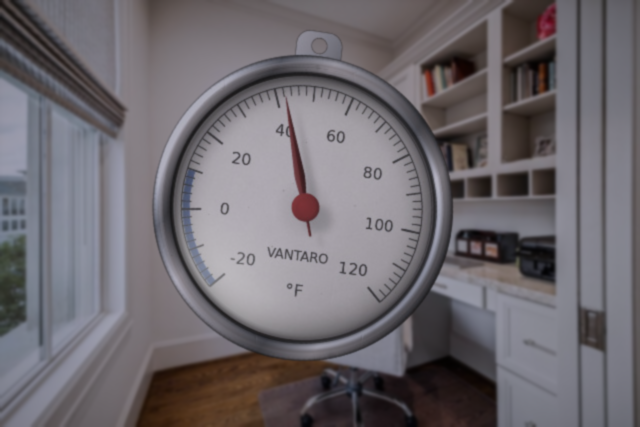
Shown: 42 °F
